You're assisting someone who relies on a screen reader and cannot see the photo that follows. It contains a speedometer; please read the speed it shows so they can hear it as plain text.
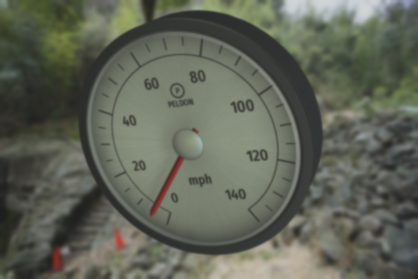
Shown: 5 mph
